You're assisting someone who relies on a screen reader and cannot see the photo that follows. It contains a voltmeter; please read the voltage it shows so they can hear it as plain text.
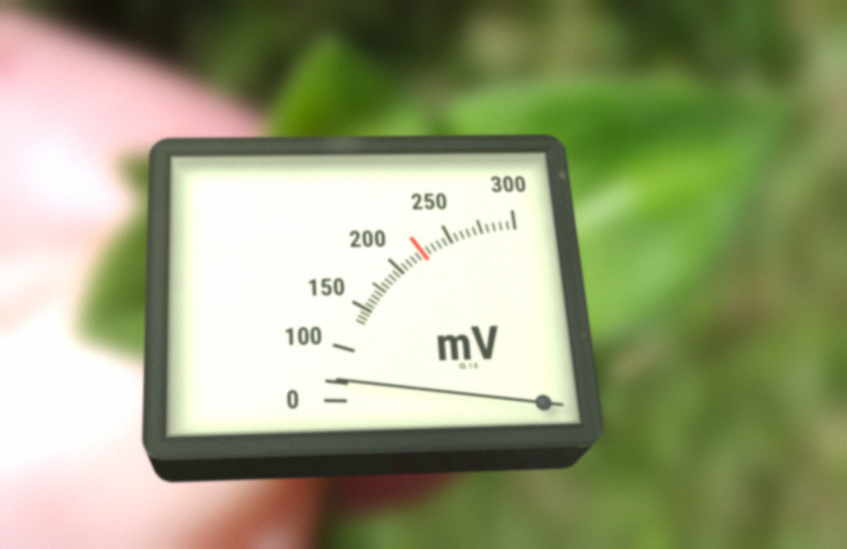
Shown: 50 mV
